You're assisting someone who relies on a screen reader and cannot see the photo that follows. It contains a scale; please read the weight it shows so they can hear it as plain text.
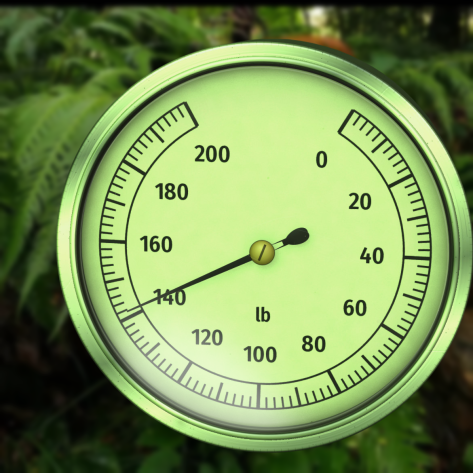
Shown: 142 lb
